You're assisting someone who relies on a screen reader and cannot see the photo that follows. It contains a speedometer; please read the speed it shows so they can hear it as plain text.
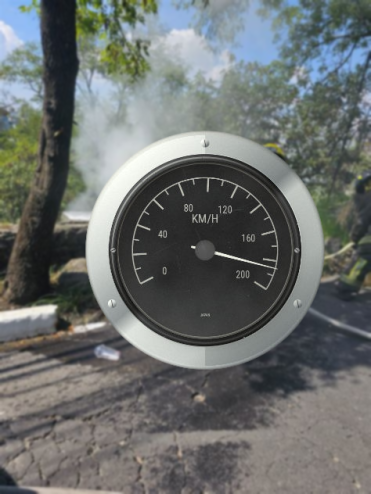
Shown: 185 km/h
